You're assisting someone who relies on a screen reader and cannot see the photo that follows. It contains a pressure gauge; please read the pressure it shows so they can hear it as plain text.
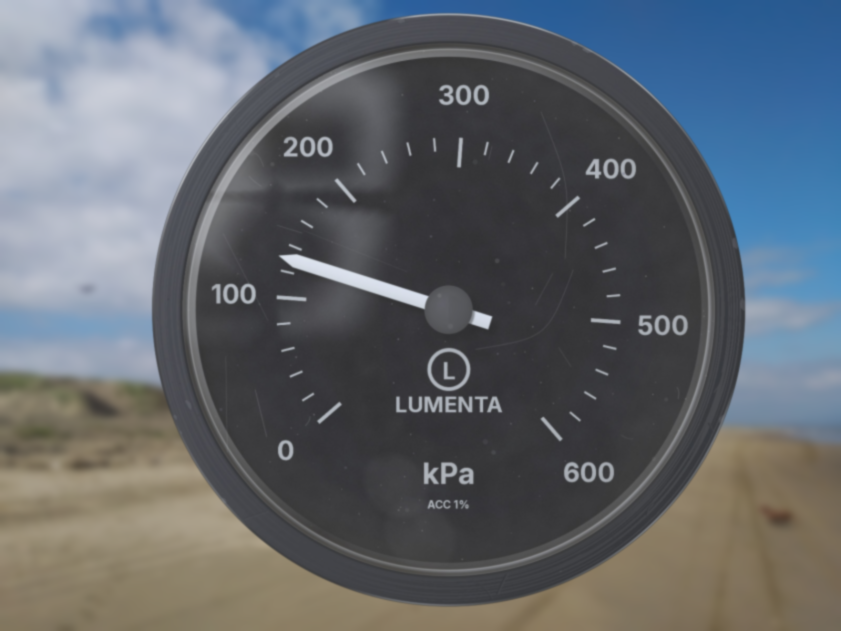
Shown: 130 kPa
